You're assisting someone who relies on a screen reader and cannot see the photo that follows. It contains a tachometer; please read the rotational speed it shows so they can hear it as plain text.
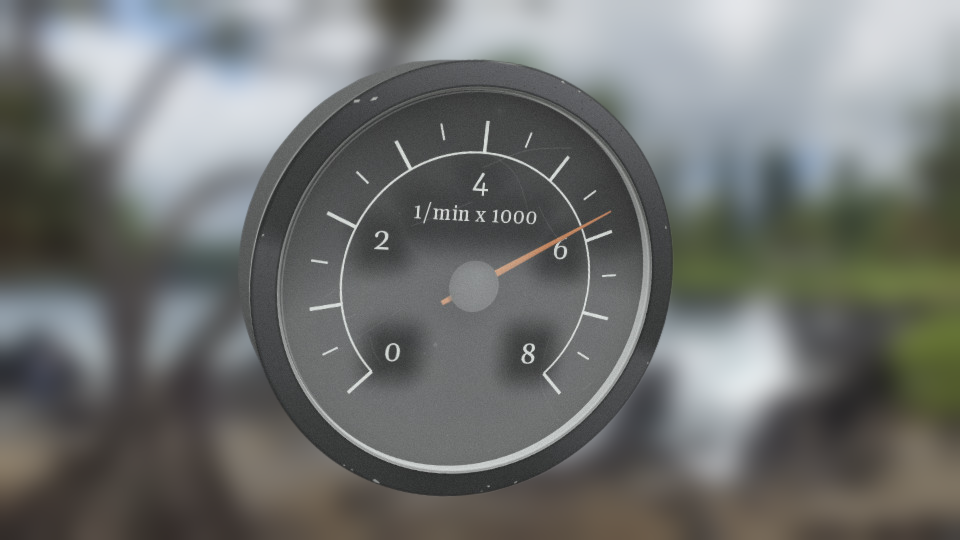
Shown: 5750 rpm
